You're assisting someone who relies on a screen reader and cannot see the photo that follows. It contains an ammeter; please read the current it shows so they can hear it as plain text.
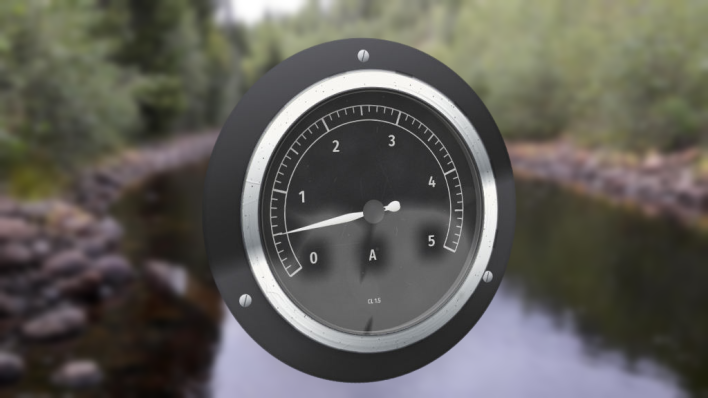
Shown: 0.5 A
